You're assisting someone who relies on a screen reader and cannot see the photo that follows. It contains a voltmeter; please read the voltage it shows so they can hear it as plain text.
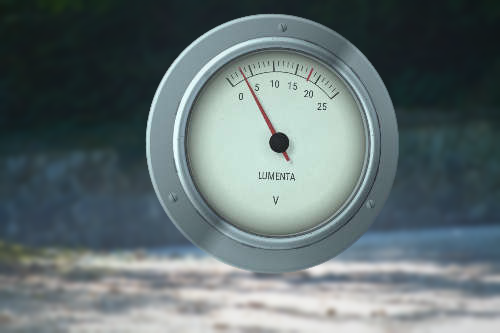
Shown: 3 V
